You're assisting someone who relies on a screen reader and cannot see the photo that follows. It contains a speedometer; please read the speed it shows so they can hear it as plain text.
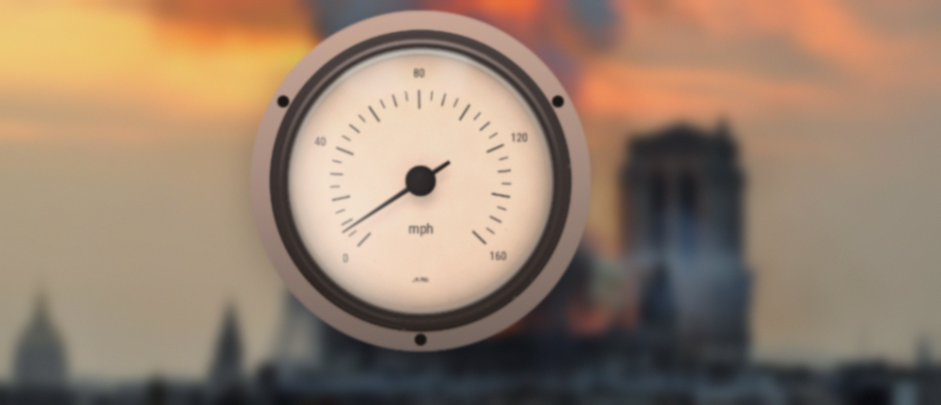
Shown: 7.5 mph
